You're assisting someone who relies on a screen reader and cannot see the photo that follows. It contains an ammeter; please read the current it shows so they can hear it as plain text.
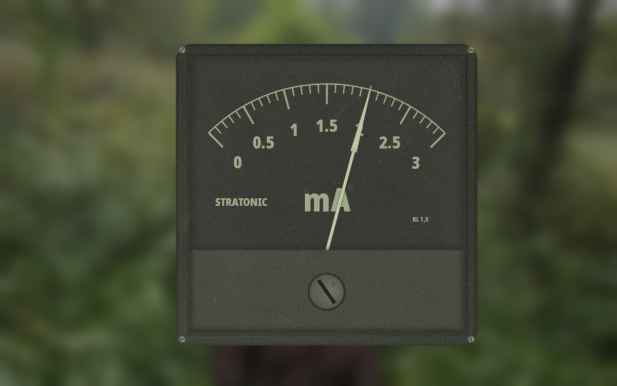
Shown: 2 mA
